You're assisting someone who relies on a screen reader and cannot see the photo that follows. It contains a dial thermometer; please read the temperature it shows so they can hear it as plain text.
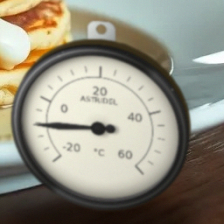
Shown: -8 °C
